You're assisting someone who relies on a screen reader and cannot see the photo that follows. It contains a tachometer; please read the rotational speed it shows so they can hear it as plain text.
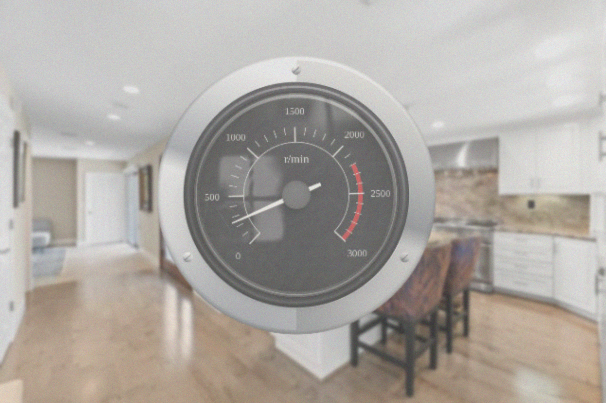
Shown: 250 rpm
